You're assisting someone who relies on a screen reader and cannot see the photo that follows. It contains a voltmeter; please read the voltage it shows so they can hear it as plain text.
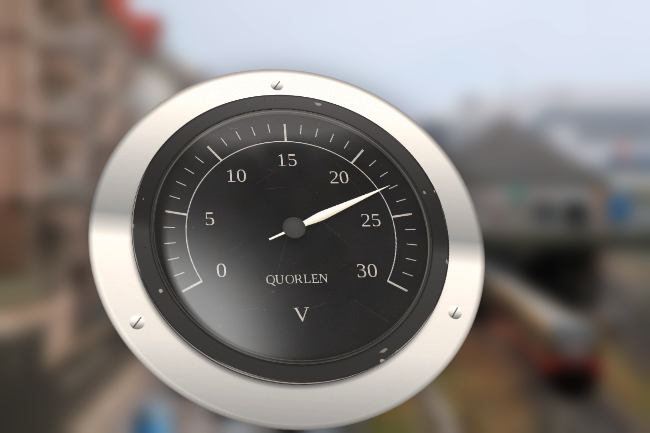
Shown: 23 V
